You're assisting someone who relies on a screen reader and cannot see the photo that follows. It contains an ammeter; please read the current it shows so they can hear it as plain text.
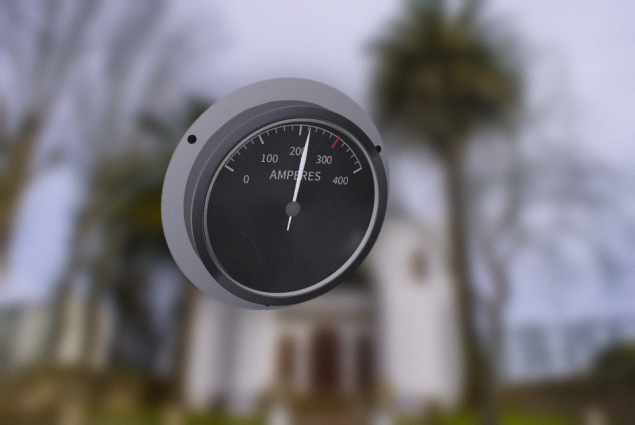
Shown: 220 A
